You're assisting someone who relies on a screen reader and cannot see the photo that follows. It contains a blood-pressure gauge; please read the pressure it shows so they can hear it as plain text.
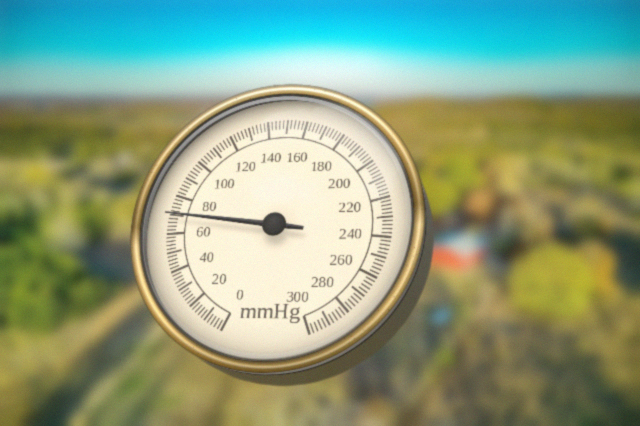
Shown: 70 mmHg
